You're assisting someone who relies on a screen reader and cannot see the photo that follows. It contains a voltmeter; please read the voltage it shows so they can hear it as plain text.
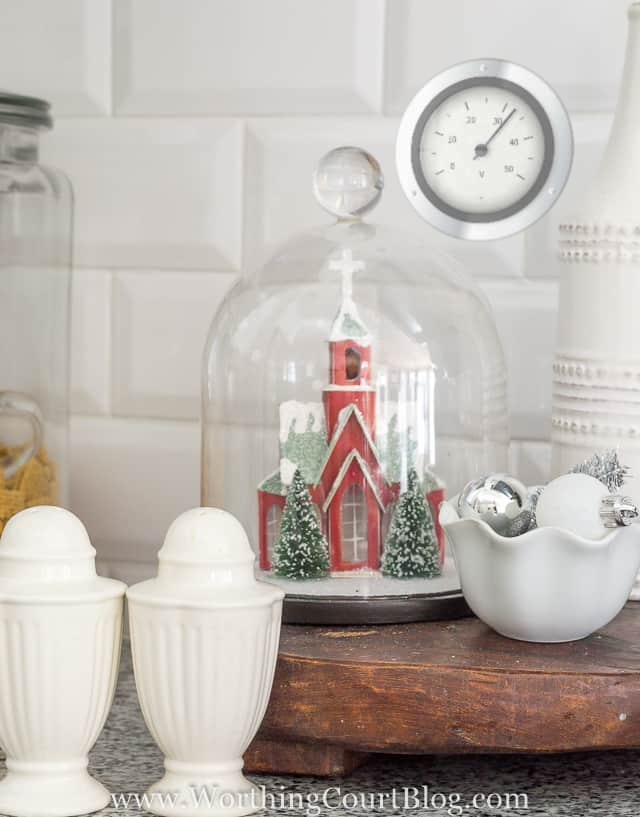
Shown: 32.5 V
